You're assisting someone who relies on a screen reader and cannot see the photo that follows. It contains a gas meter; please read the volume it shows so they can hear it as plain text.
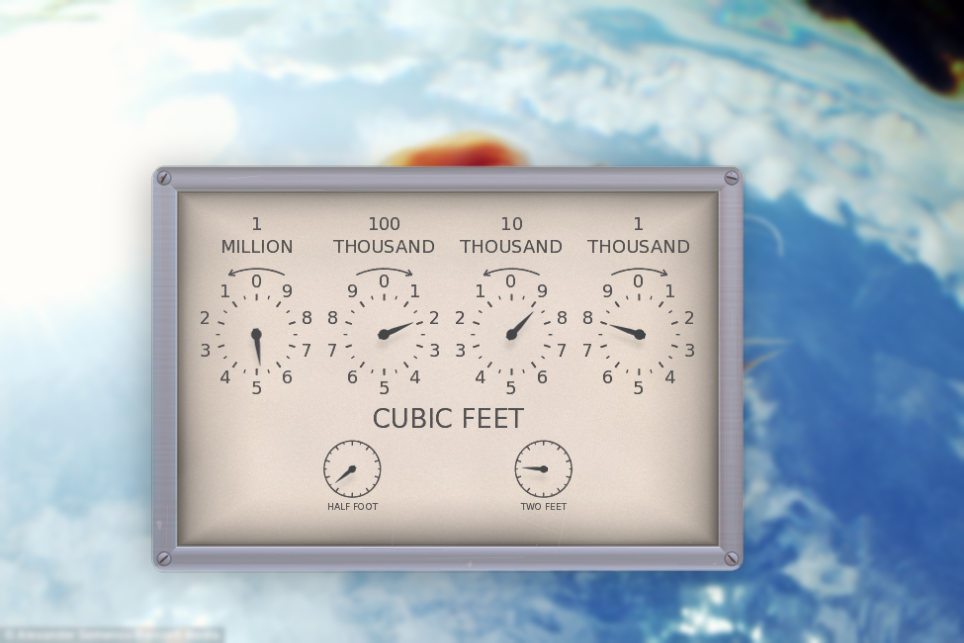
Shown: 518800 ft³
